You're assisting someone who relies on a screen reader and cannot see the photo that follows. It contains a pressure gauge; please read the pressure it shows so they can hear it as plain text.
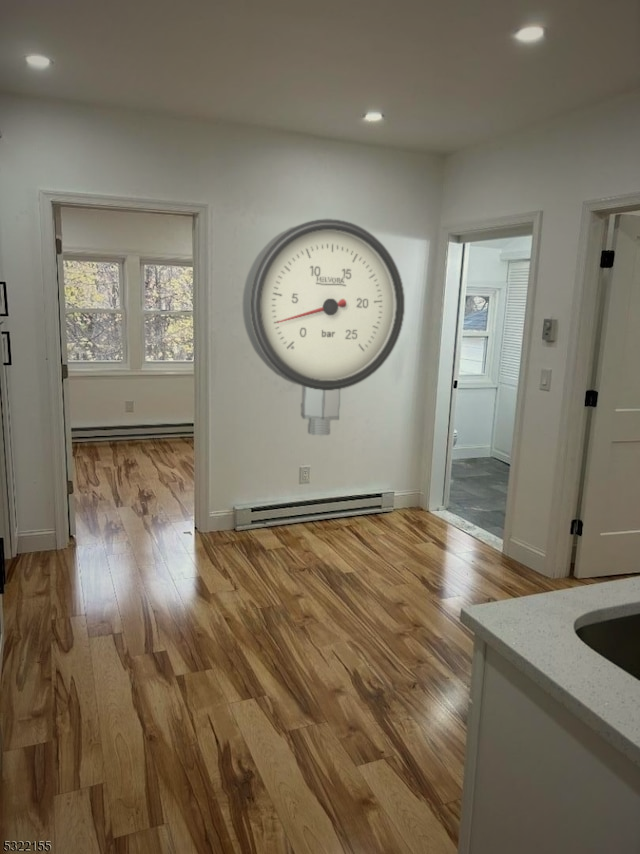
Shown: 2.5 bar
